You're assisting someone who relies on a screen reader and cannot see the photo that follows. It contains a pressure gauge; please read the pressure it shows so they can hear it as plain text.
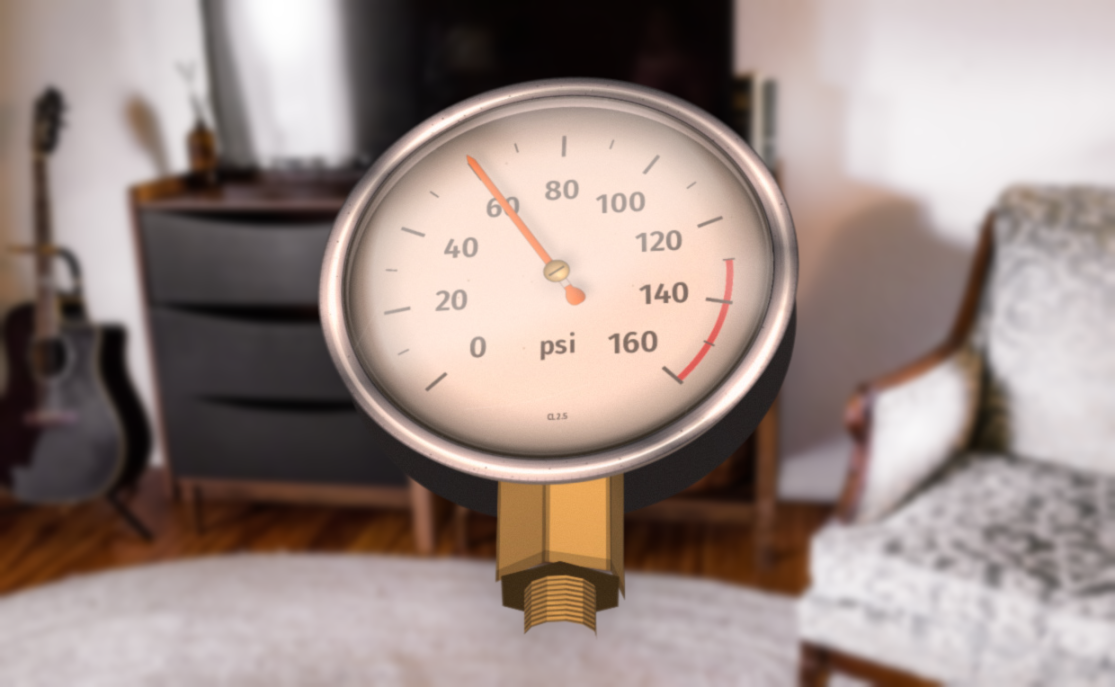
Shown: 60 psi
